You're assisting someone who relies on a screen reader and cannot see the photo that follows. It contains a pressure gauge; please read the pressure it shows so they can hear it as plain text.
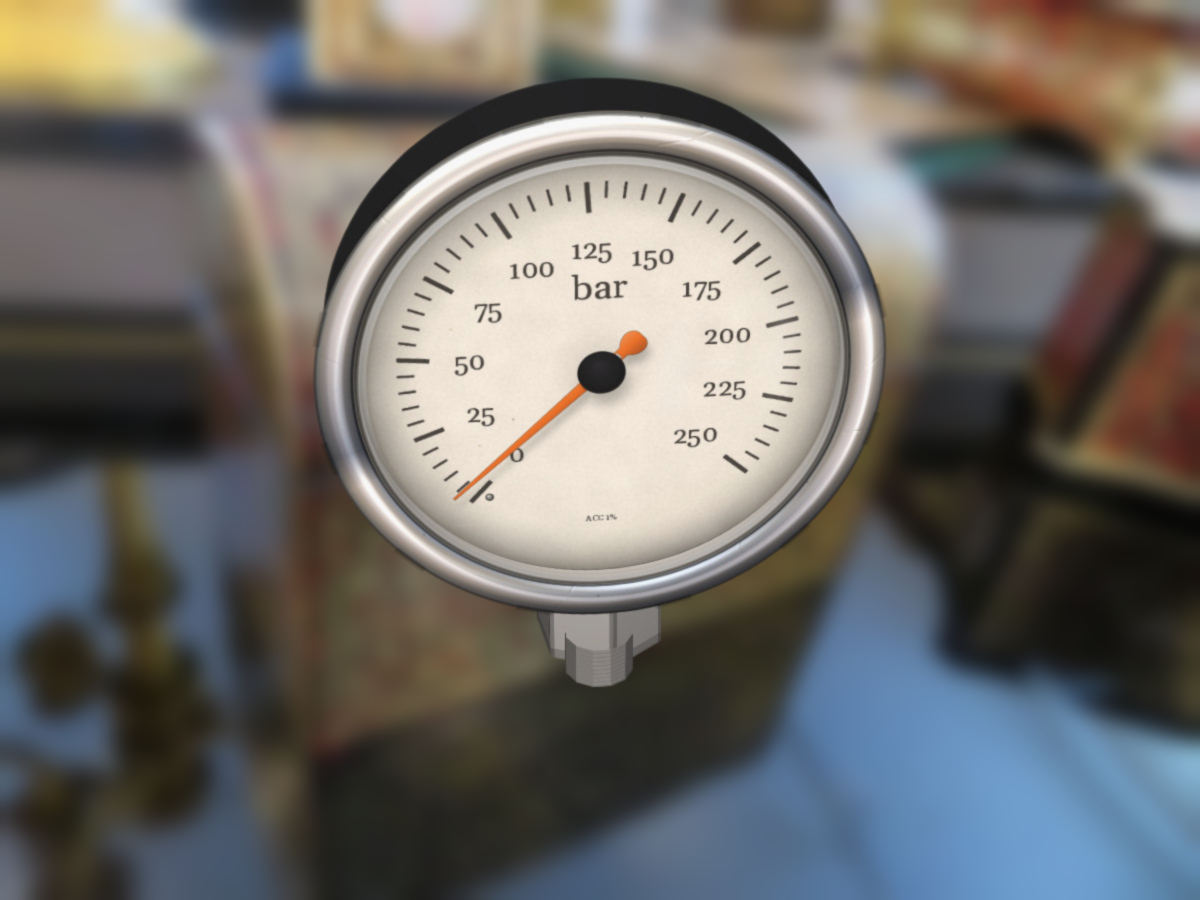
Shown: 5 bar
